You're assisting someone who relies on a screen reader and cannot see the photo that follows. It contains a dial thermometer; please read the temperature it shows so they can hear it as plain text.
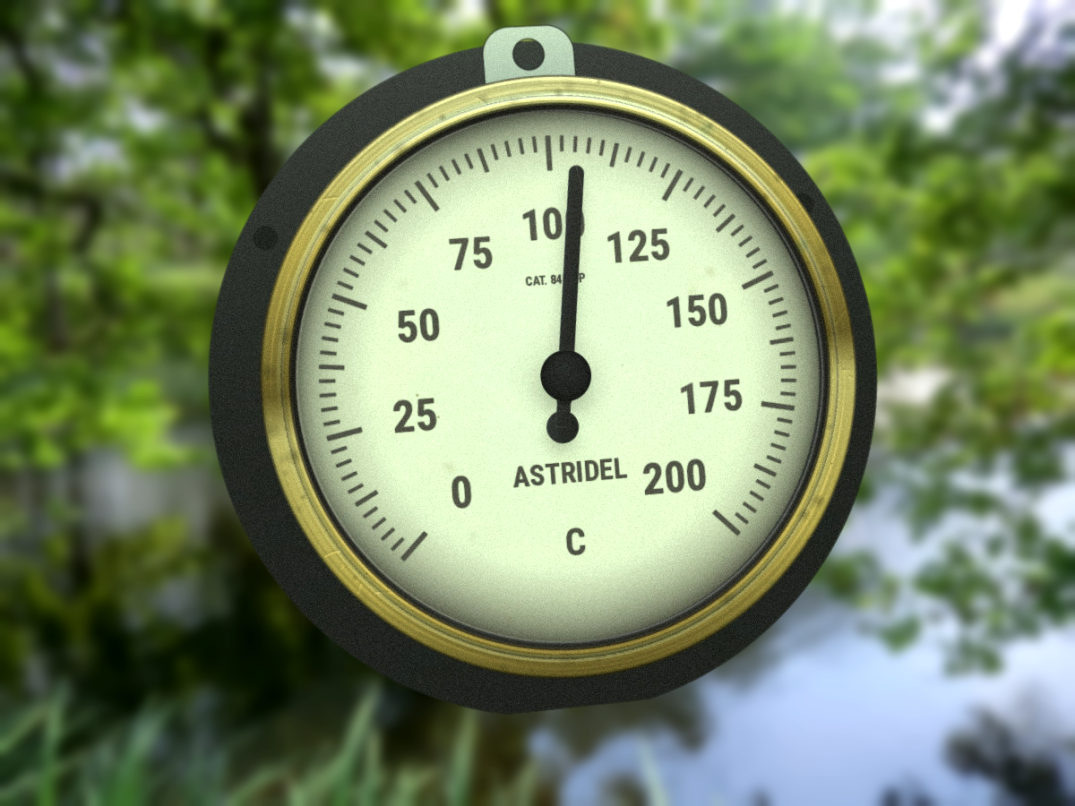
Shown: 105 °C
